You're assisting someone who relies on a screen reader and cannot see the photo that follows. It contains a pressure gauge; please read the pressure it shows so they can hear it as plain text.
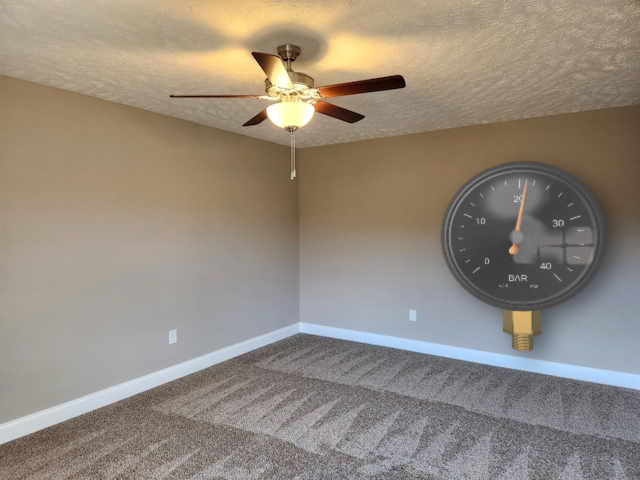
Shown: 21 bar
